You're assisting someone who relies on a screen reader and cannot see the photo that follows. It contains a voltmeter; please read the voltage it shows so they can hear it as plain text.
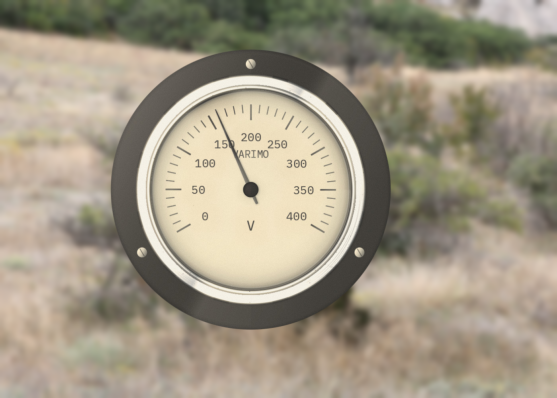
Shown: 160 V
